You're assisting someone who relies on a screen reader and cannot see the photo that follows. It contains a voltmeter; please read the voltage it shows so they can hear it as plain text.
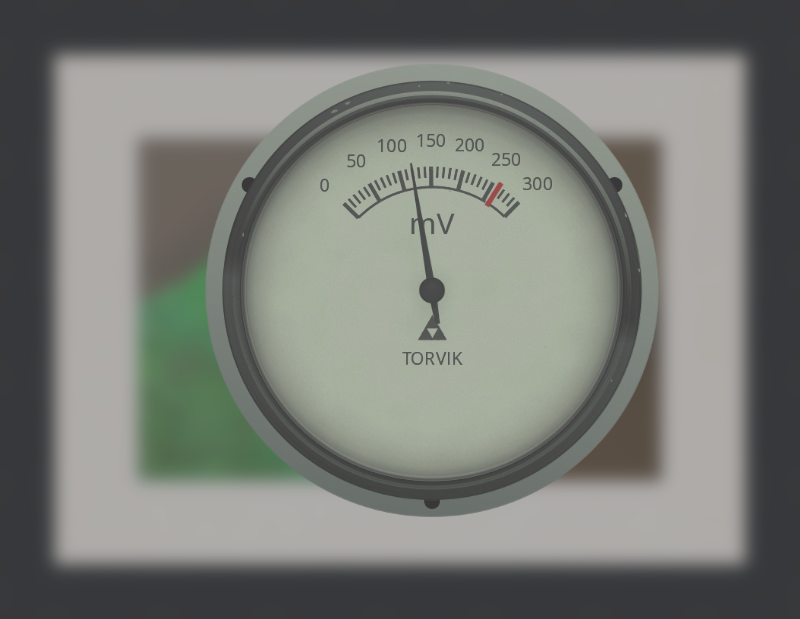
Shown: 120 mV
